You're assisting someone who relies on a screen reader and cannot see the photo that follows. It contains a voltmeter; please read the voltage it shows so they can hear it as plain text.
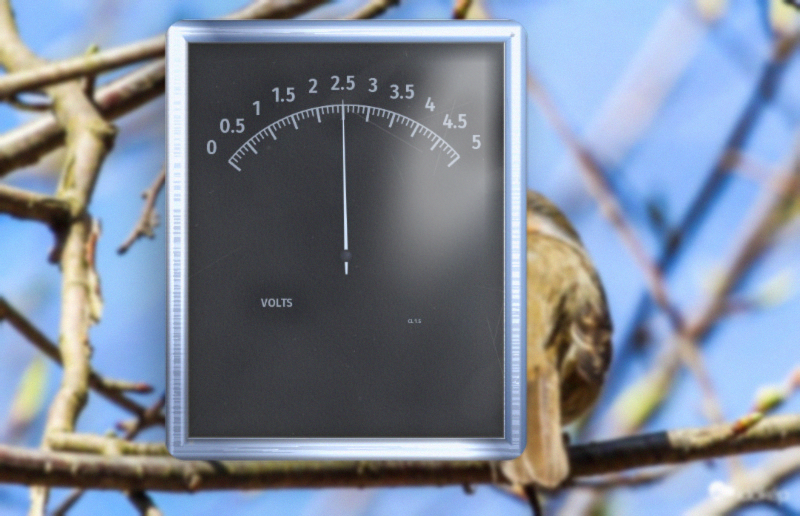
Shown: 2.5 V
